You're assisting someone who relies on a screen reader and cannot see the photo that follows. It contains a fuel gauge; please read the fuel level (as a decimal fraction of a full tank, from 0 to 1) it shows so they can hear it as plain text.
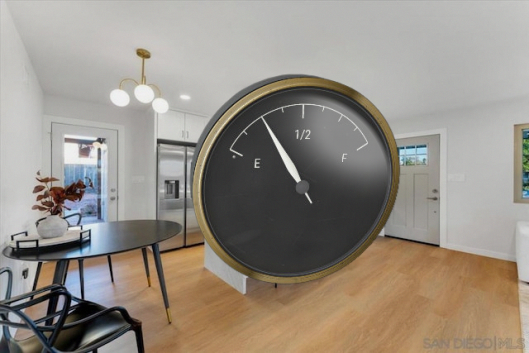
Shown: 0.25
